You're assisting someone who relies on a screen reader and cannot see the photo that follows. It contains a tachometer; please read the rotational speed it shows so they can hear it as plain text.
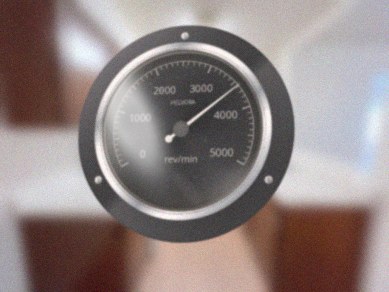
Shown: 3600 rpm
